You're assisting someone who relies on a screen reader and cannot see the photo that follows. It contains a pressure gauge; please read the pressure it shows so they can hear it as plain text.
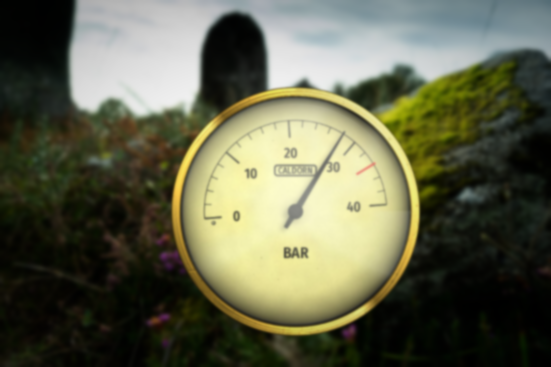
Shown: 28 bar
